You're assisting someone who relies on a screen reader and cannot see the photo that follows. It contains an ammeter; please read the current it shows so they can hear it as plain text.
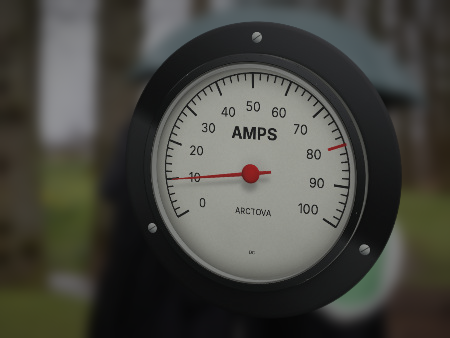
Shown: 10 A
